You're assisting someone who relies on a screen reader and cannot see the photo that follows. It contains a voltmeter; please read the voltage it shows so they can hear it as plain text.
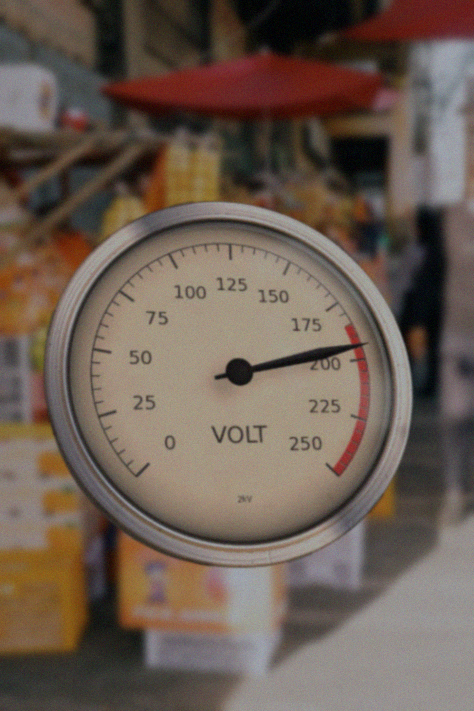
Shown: 195 V
